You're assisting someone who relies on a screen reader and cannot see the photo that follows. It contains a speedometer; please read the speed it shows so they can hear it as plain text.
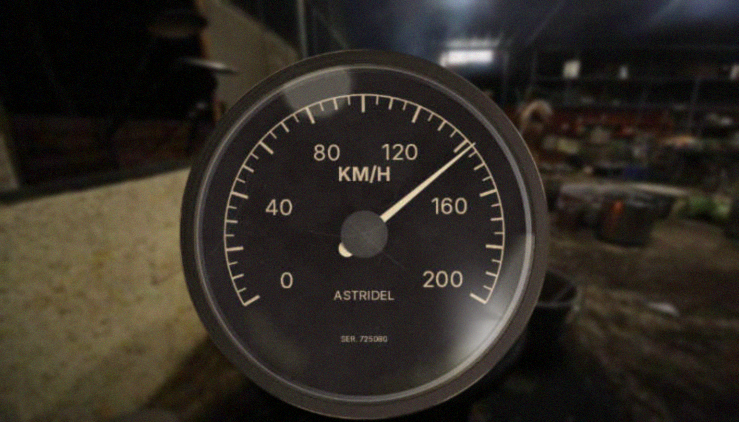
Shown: 142.5 km/h
